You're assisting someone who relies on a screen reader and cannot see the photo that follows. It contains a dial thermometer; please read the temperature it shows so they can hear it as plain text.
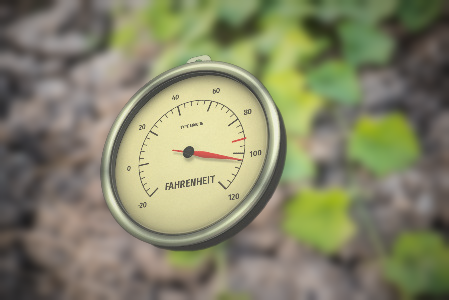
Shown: 104 °F
